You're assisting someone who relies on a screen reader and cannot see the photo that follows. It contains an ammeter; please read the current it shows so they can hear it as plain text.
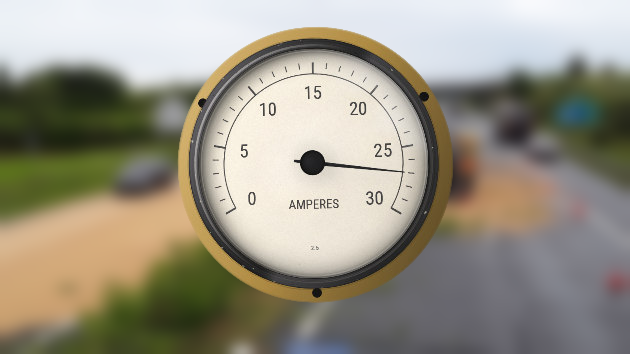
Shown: 27 A
